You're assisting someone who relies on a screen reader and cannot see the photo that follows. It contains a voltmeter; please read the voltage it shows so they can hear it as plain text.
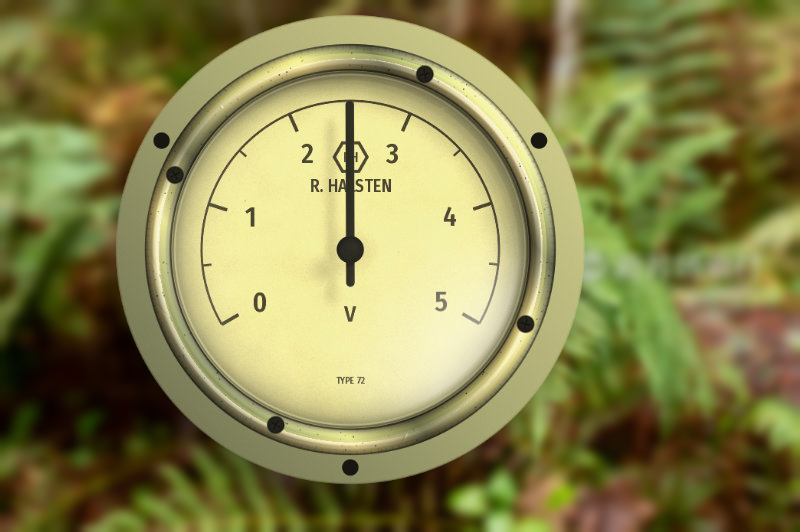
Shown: 2.5 V
